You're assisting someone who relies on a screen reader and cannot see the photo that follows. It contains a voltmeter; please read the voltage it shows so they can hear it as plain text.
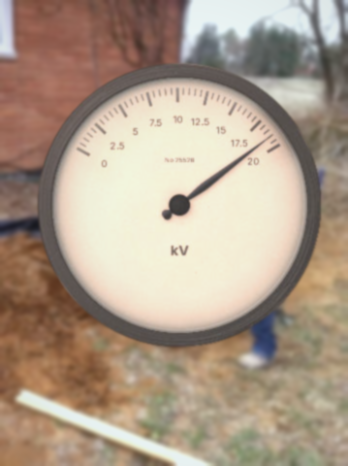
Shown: 19 kV
